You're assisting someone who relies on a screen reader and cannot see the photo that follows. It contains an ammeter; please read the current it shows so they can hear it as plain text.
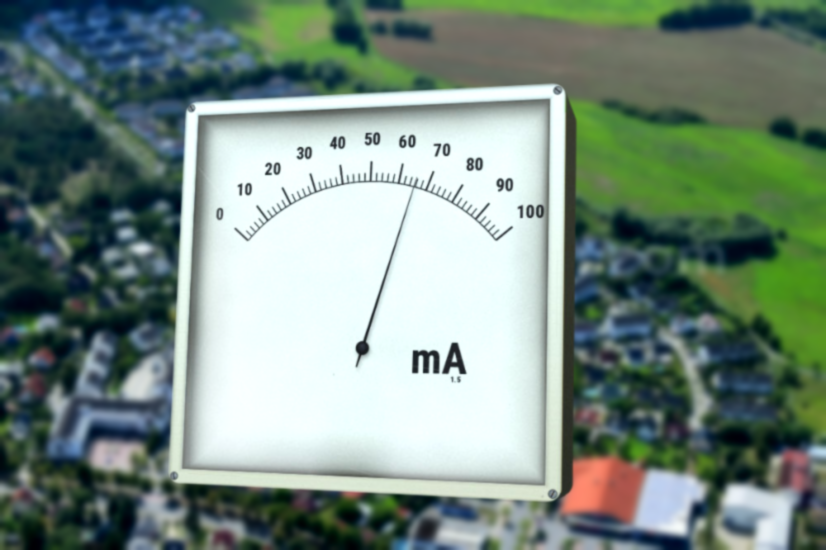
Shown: 66 mA
